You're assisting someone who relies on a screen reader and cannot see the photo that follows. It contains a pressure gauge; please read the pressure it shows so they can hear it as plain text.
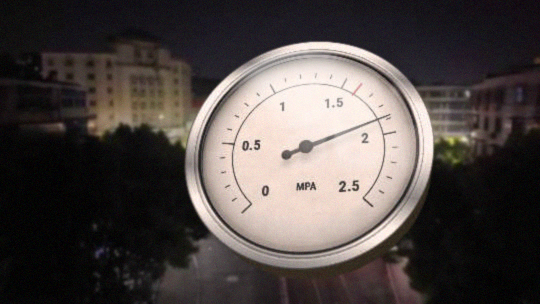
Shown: 1.9 MPa
